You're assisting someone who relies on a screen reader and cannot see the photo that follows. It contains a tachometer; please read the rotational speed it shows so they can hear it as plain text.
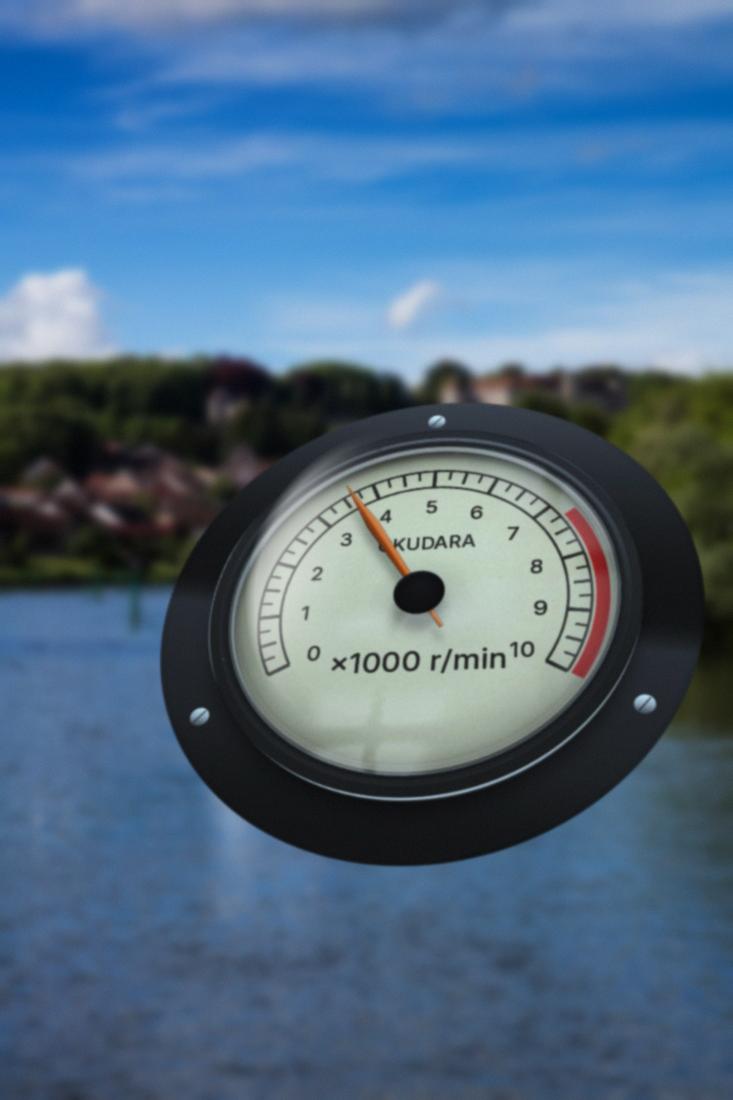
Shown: 3625 rpm
